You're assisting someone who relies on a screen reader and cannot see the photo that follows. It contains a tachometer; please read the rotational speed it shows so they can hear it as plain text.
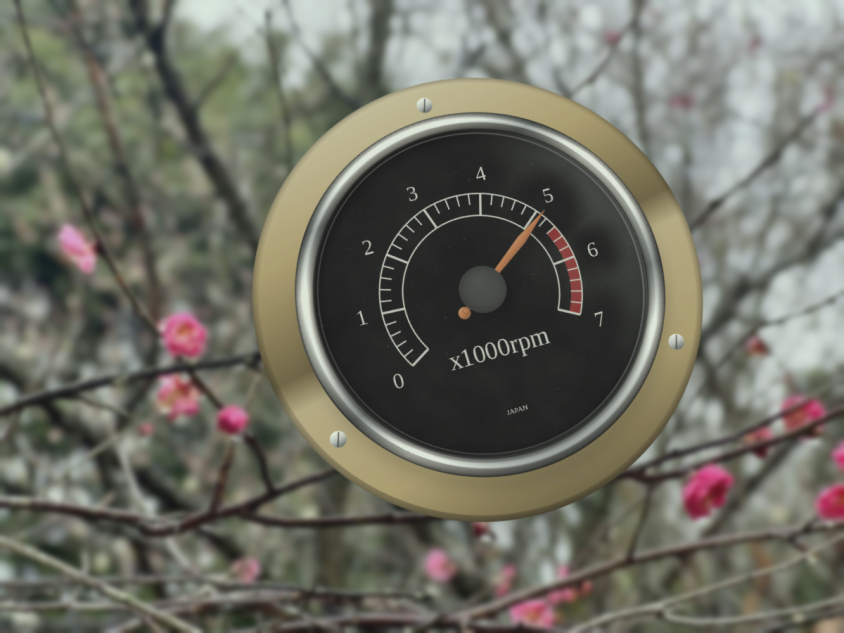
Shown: 5100 rpm
